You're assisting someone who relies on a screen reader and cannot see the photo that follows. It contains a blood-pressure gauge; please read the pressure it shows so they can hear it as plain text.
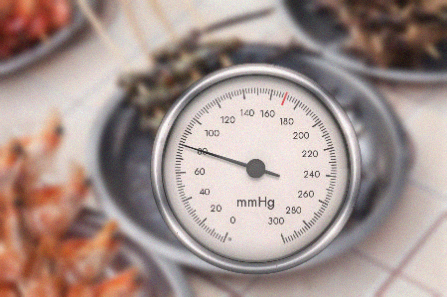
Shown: 80 mmHg
